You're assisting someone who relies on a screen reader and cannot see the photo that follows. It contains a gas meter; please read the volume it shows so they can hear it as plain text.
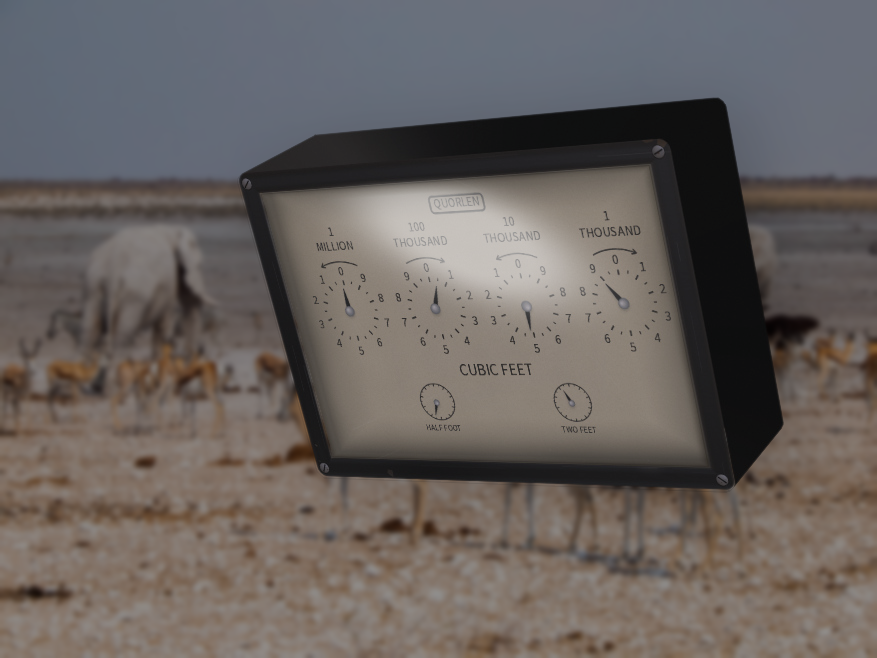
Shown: 4900 ft³
